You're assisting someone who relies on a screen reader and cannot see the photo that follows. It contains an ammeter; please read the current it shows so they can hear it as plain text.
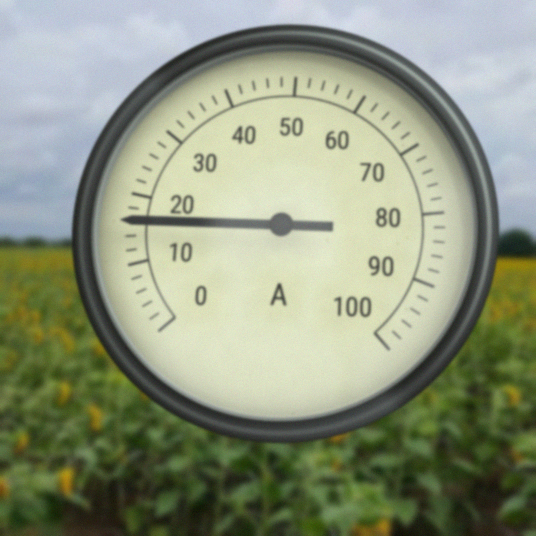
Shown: 16 A
